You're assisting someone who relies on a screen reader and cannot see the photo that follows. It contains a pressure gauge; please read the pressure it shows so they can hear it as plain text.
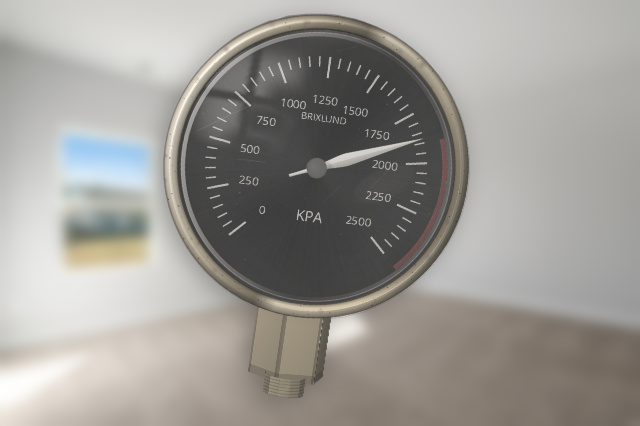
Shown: 1875 kPa
